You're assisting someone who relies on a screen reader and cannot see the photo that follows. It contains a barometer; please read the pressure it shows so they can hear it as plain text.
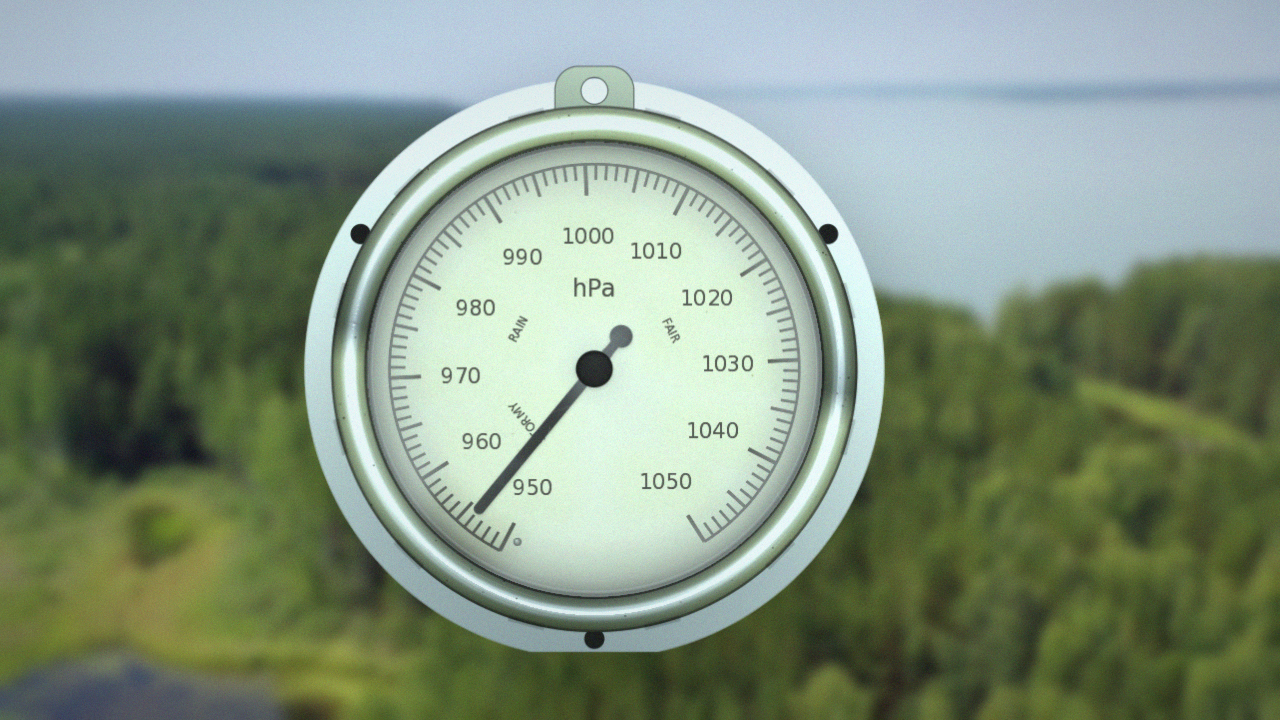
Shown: 954 hPa
